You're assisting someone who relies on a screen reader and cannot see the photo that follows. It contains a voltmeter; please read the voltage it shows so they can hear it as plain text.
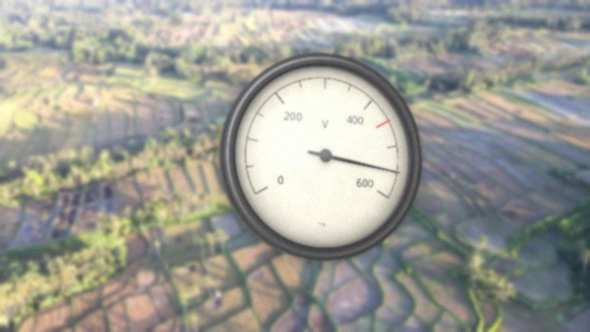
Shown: 550 V
